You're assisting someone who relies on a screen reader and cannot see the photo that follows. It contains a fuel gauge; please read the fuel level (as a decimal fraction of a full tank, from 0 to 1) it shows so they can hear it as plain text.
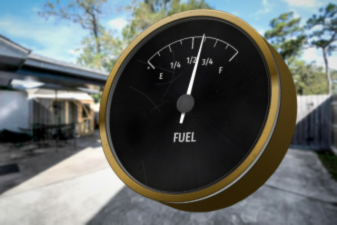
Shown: 0.625
